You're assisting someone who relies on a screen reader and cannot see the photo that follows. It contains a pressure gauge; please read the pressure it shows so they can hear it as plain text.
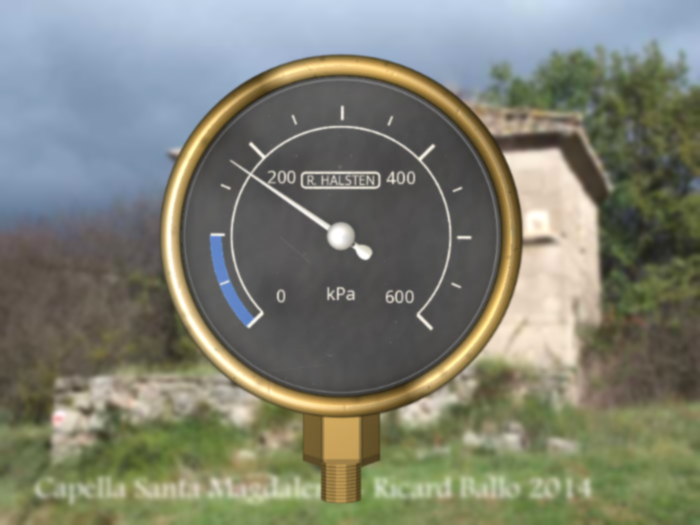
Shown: 175 kPa
